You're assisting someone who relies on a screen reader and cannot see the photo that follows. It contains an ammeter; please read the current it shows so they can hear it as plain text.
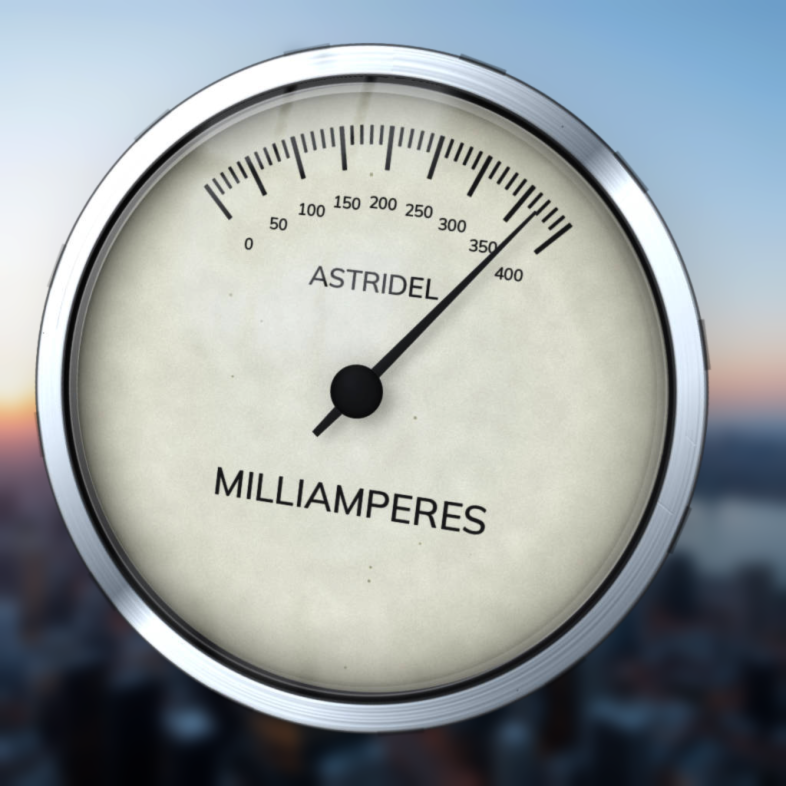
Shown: 370 mA
